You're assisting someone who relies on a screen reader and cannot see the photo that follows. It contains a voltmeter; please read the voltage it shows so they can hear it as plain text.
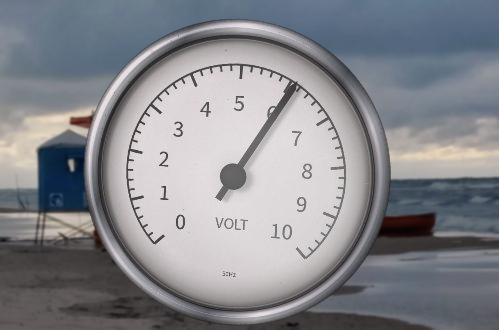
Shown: 6.1 V
